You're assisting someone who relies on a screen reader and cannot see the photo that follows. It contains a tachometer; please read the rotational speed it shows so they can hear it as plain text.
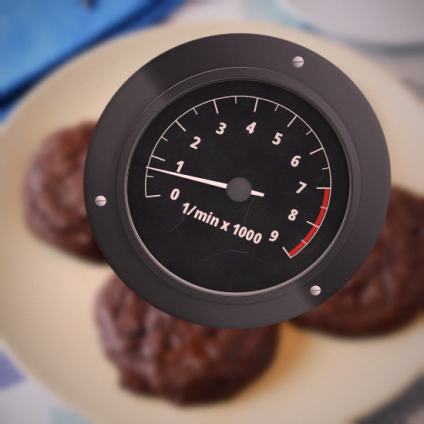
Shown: 750 rpm
